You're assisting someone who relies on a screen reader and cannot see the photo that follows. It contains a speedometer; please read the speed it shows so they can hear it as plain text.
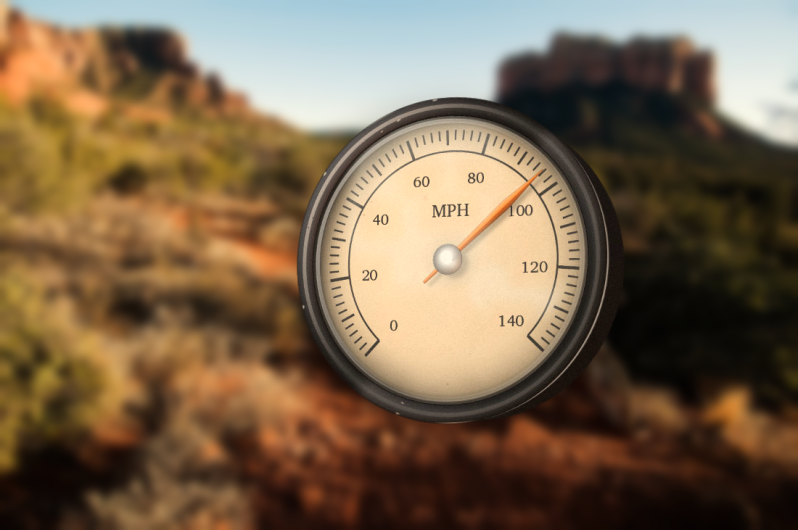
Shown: 96 mph
